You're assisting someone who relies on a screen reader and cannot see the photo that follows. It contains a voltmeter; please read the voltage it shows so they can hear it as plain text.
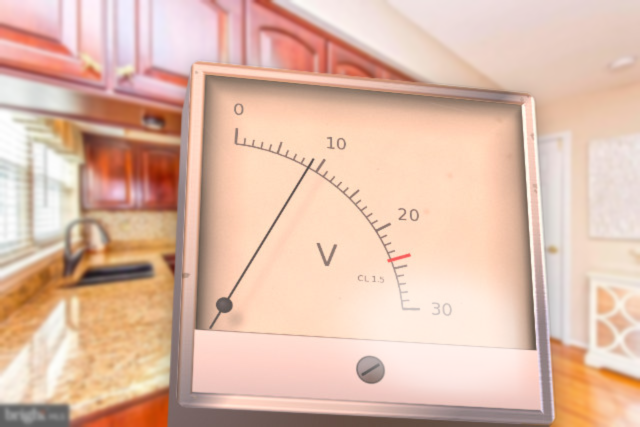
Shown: 9 V
